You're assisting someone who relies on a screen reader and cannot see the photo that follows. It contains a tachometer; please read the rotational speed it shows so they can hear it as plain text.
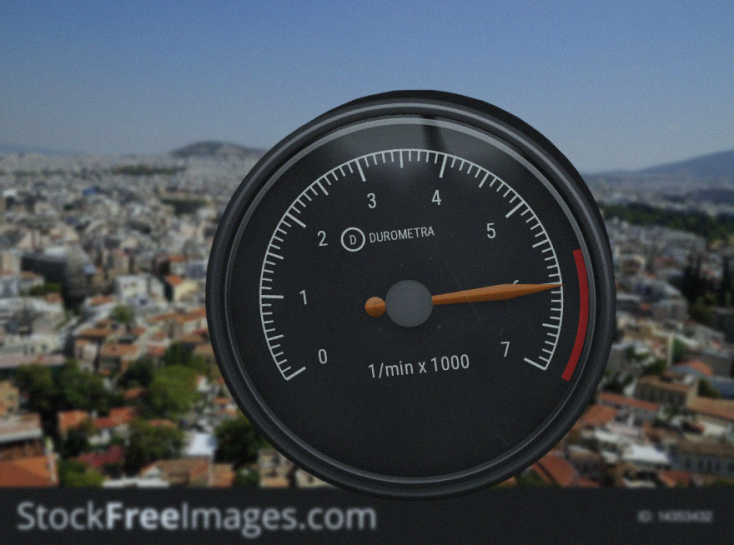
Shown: 6000 rpm
